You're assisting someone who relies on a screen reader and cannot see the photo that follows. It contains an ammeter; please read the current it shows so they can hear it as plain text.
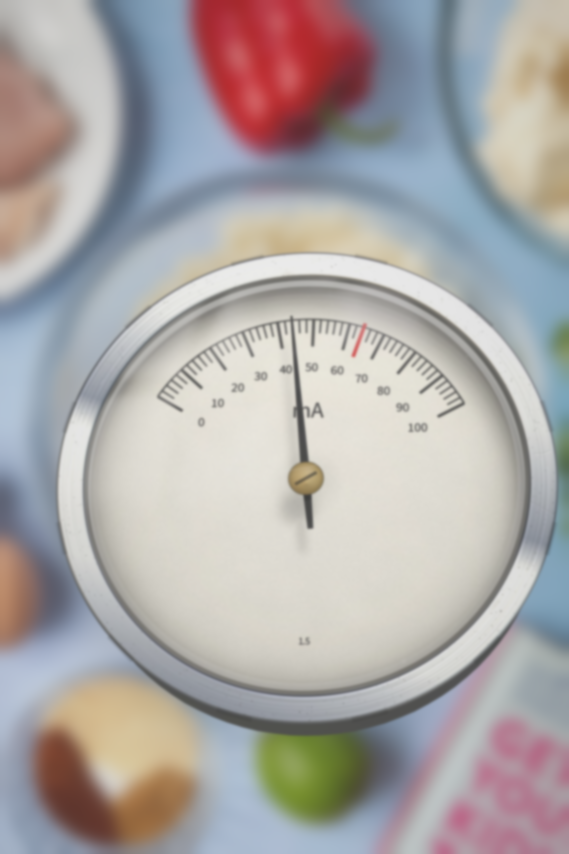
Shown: 44 mA
